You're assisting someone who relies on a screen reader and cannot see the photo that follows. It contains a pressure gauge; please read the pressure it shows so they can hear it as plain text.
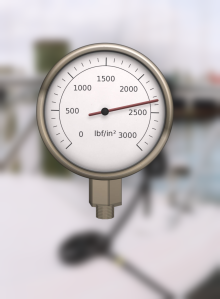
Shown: 2350 psi
